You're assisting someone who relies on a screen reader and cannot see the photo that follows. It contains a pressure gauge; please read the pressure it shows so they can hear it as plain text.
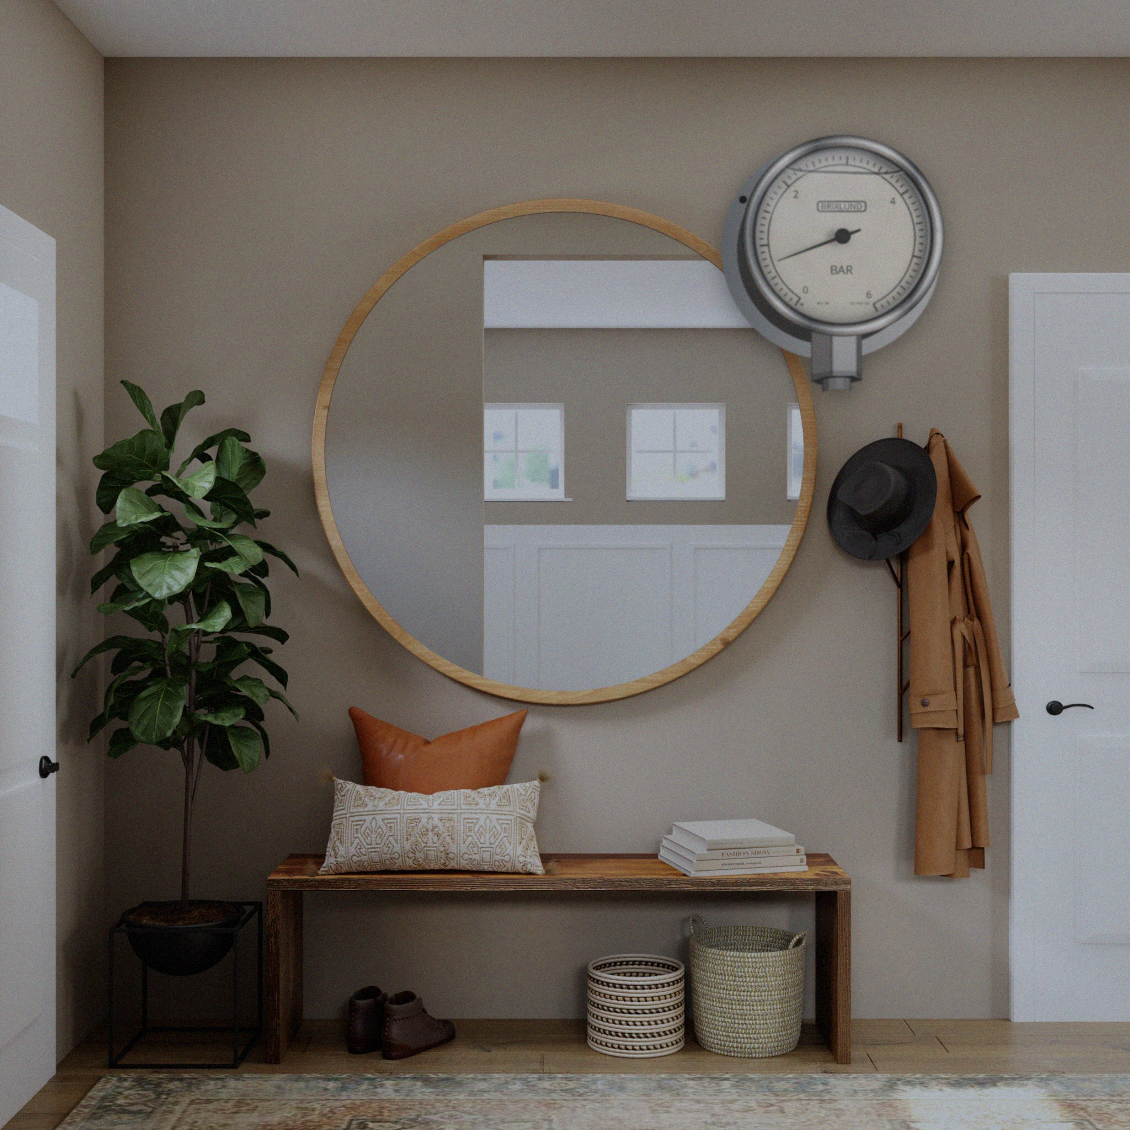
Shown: 0.7 bar
